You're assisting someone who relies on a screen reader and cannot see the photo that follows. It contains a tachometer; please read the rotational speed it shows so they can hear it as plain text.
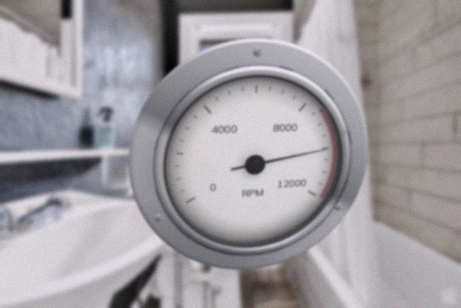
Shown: 10000 rpm
